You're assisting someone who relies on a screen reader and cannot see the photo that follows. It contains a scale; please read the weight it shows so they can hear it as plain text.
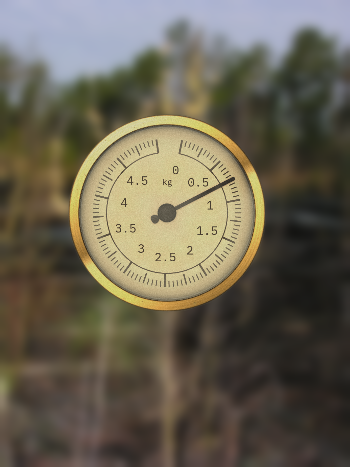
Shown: 0.75 kg
